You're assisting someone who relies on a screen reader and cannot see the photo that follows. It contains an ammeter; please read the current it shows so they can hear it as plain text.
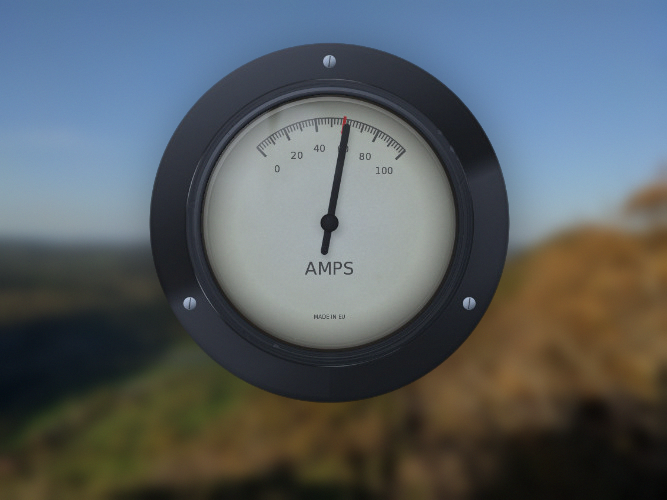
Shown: 60 A
